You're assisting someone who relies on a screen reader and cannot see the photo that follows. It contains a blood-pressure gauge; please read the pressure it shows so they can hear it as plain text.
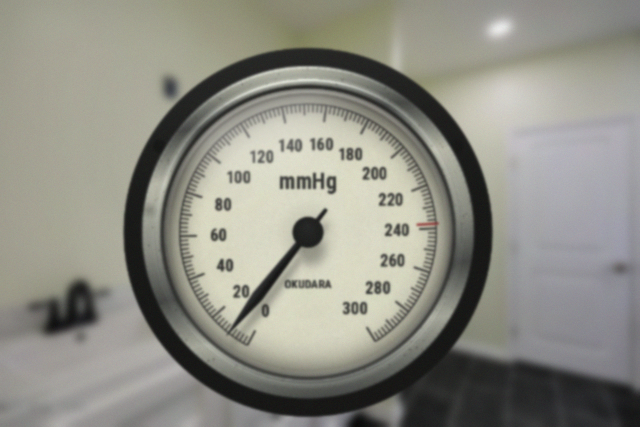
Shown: 10 mmHg
